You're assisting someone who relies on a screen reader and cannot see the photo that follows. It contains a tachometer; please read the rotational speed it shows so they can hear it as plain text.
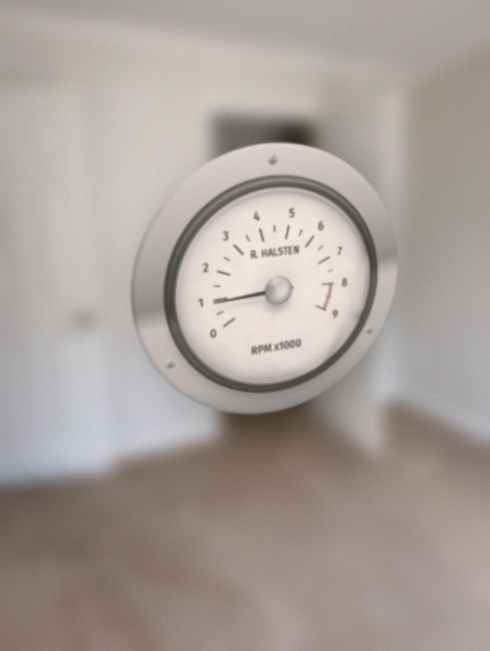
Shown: 1000 rpm
